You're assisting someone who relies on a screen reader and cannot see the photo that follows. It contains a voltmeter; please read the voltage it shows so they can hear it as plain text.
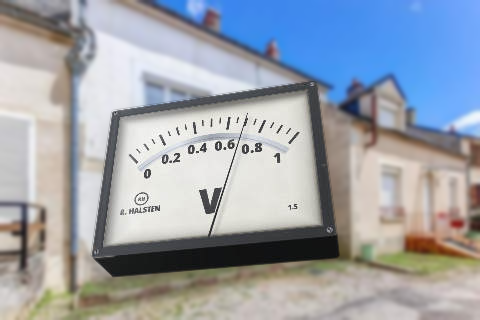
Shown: 0.7 V
